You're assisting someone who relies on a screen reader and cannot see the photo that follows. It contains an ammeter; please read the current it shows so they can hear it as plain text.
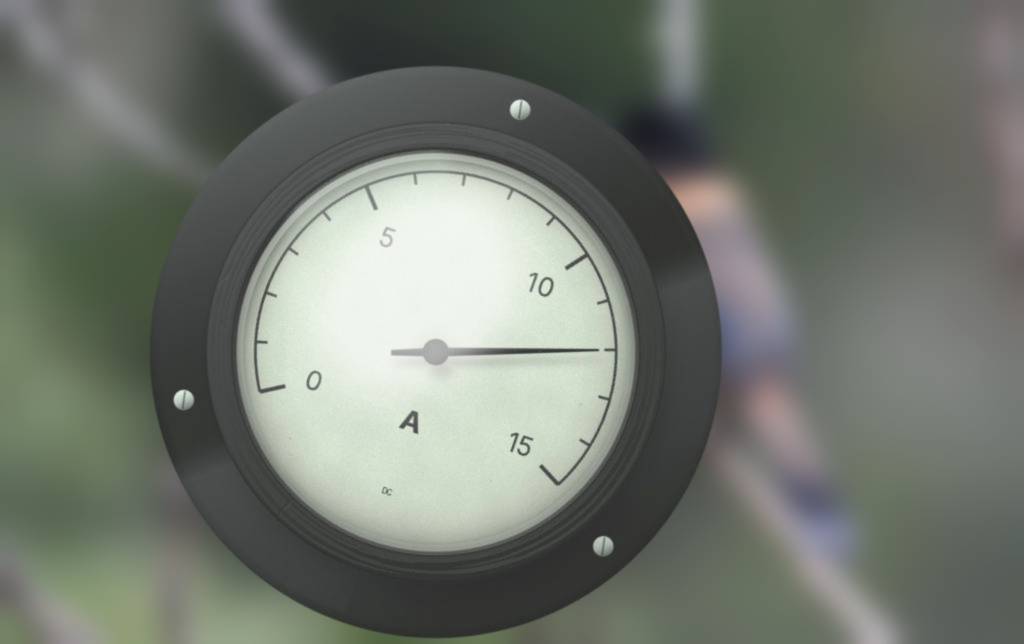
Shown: 12 A
